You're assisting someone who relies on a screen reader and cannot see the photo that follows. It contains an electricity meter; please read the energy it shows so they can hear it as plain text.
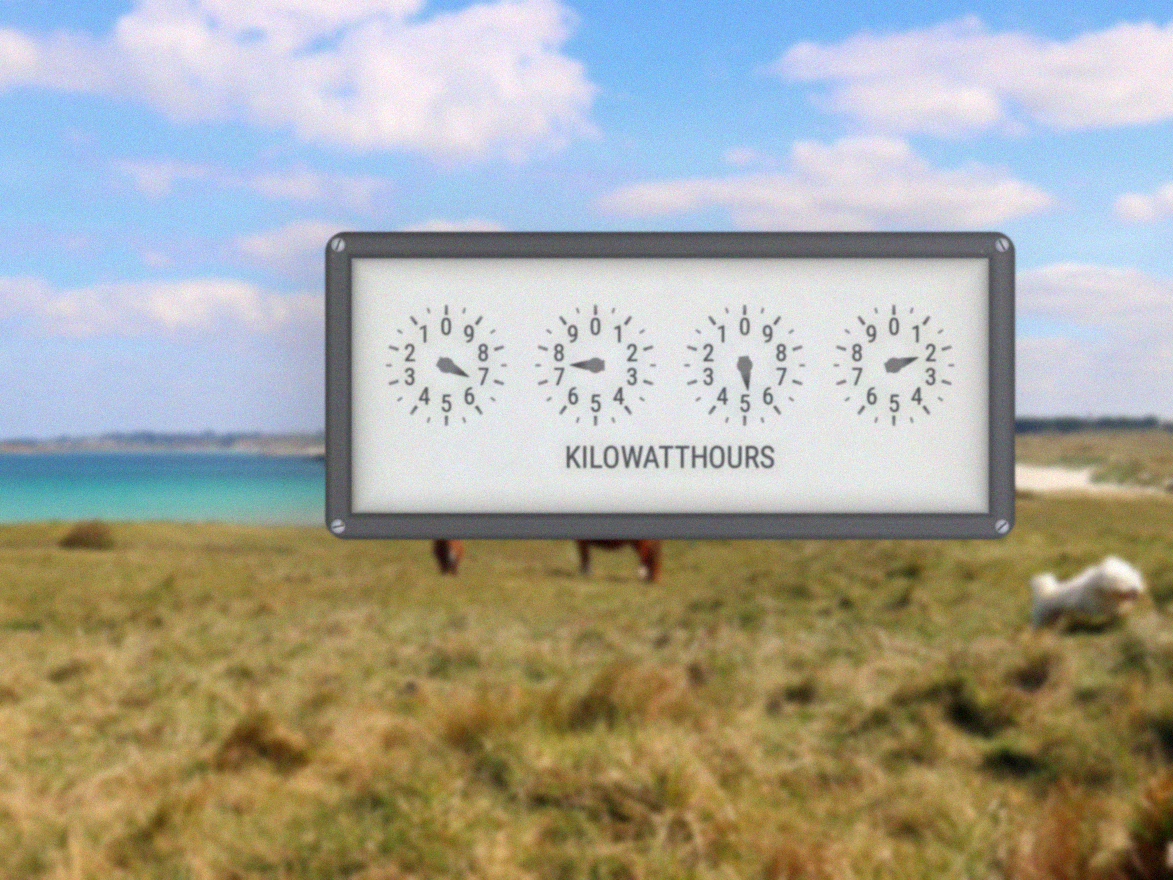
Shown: 6752 kWh
